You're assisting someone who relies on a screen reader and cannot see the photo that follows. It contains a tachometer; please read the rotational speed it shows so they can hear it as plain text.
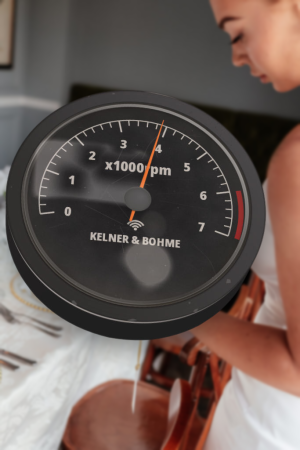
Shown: 3900 rpm
